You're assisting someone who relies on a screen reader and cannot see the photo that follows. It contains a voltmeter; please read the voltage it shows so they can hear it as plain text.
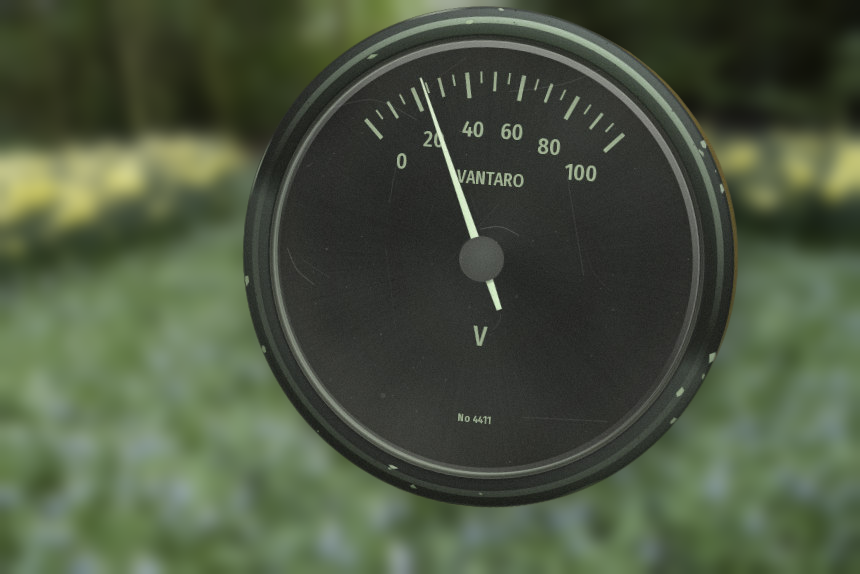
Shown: 25 V
